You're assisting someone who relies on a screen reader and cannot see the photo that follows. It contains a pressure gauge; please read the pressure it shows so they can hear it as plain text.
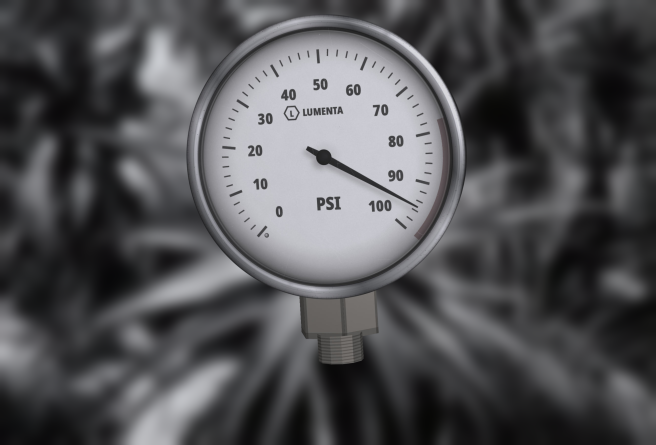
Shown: 95 psi
